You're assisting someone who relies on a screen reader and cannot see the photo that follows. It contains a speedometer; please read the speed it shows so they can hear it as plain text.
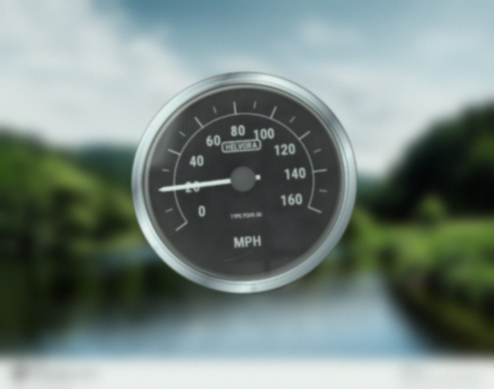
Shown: 20 mph
